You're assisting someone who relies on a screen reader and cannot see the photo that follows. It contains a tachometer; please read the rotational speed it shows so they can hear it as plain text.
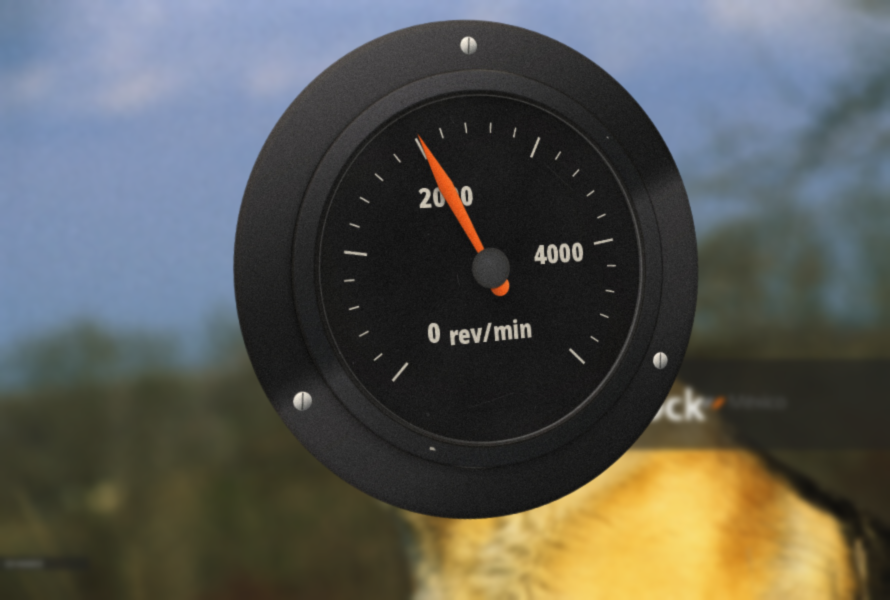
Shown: 2000 rpm
